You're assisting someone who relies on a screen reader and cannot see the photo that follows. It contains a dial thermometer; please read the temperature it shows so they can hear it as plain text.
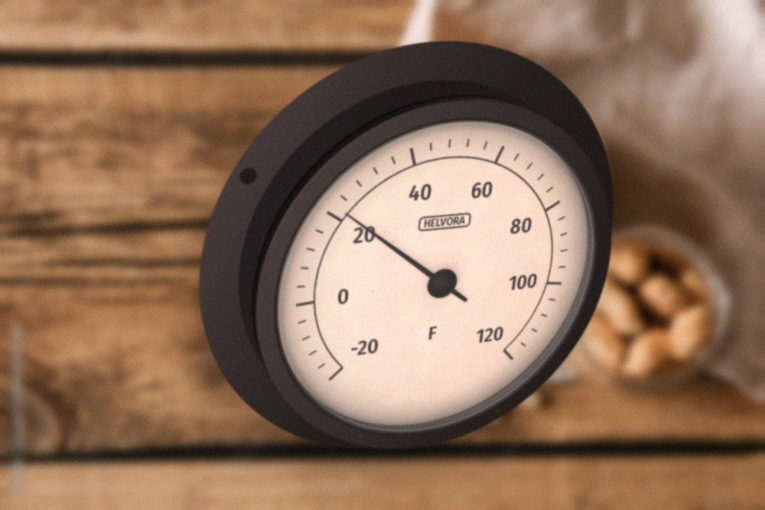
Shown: 22 °F
